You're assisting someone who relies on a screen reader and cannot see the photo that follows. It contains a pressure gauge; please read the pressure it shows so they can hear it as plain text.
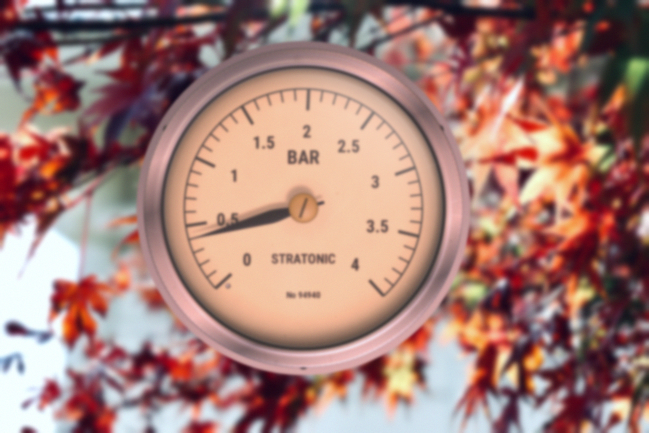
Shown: 0.4 bar
